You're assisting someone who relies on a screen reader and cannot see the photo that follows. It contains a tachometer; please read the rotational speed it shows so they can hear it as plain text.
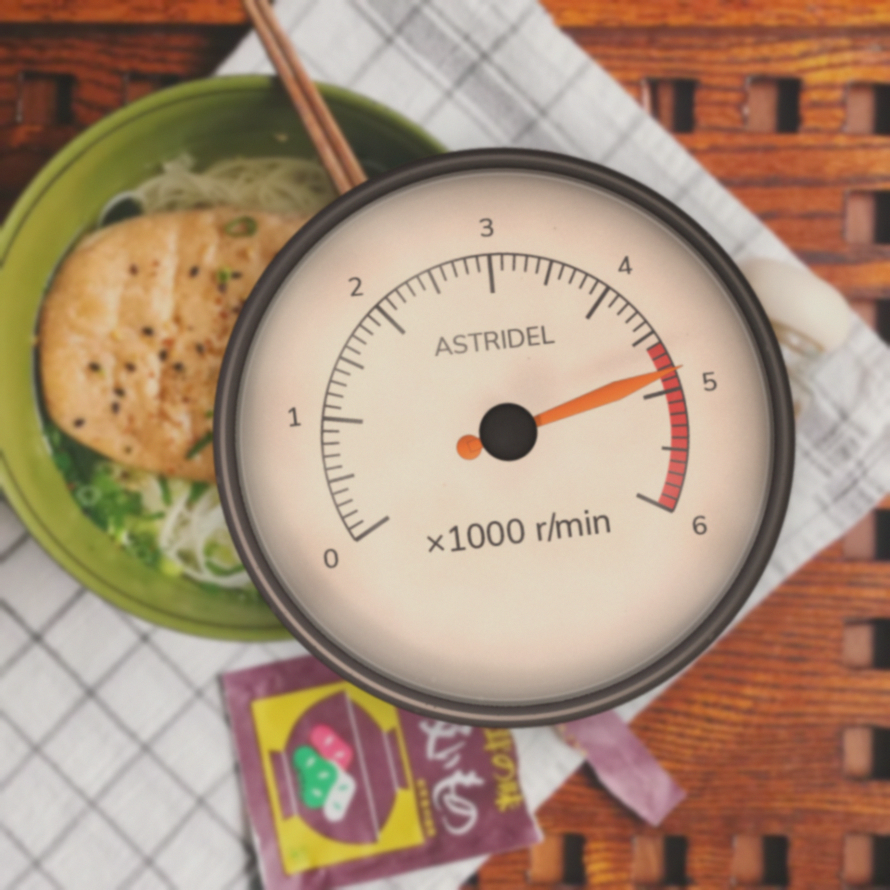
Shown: 4850 rpm
